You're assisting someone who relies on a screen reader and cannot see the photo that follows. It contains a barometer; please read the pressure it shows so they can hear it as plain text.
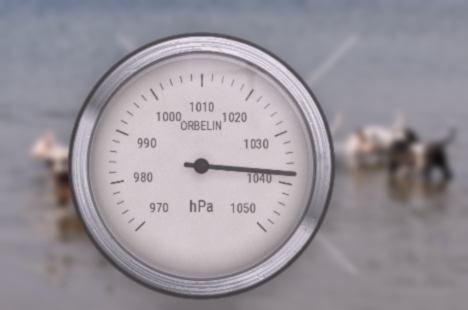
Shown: 1038 hPa
